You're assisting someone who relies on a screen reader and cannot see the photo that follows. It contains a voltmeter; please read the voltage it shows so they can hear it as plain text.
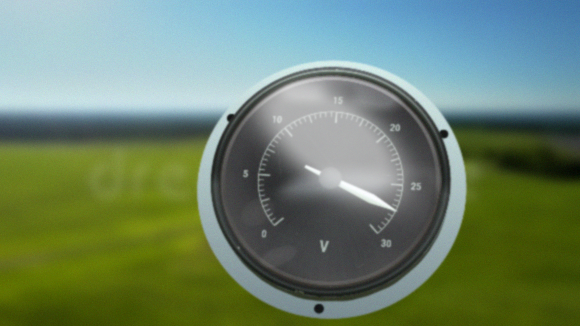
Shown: 27.5 V
